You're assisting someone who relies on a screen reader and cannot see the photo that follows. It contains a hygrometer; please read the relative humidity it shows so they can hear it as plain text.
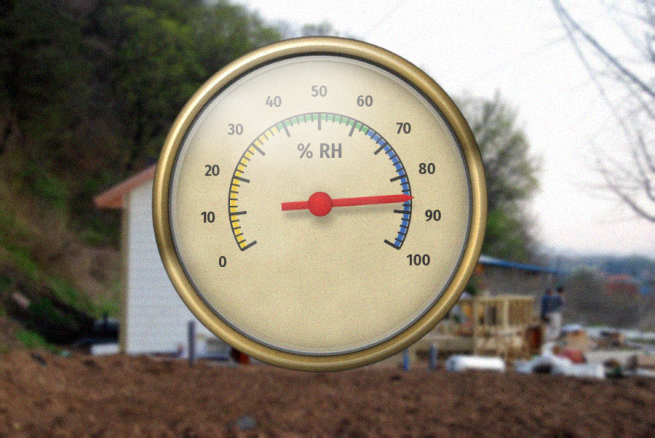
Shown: 86 %
